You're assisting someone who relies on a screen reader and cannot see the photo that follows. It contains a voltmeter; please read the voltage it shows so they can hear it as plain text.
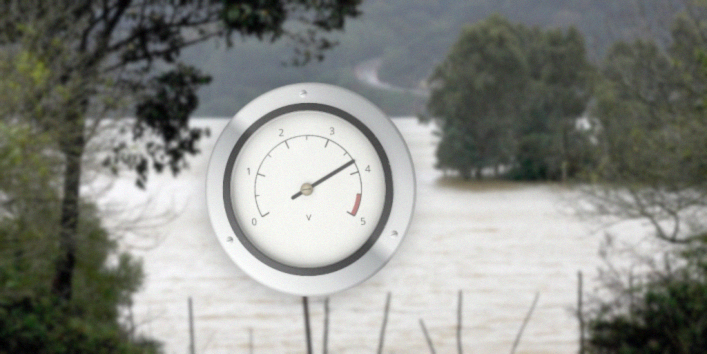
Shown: 3.75 V
